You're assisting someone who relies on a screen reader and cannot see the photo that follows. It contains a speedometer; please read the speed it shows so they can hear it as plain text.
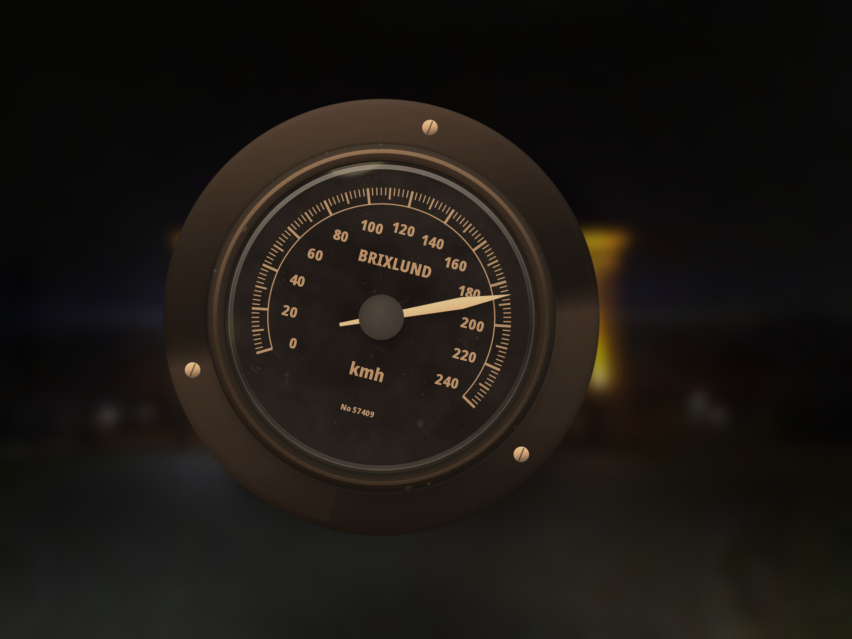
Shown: 186 km/h
